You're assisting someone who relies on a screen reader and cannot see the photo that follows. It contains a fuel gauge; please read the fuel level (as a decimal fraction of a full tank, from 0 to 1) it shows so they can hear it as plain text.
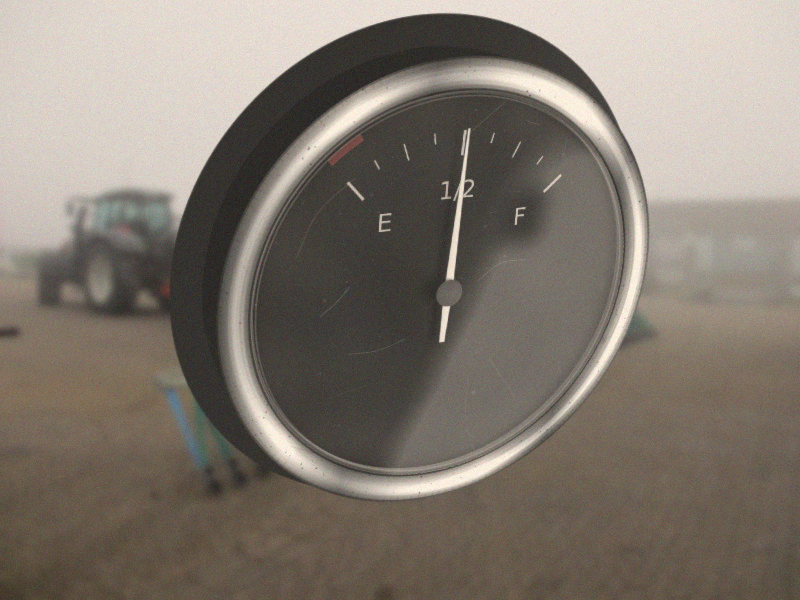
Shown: 0.5
